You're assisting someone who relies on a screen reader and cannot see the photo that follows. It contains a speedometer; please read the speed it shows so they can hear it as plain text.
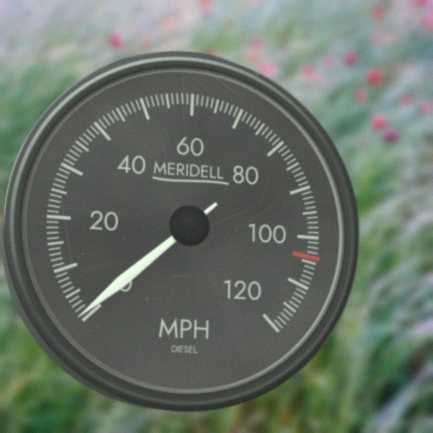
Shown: 1 mph
